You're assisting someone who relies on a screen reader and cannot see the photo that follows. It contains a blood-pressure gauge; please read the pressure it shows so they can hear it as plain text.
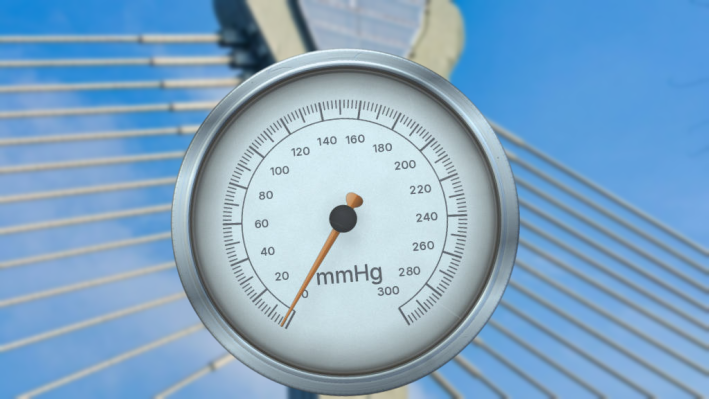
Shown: 2 mmHg
